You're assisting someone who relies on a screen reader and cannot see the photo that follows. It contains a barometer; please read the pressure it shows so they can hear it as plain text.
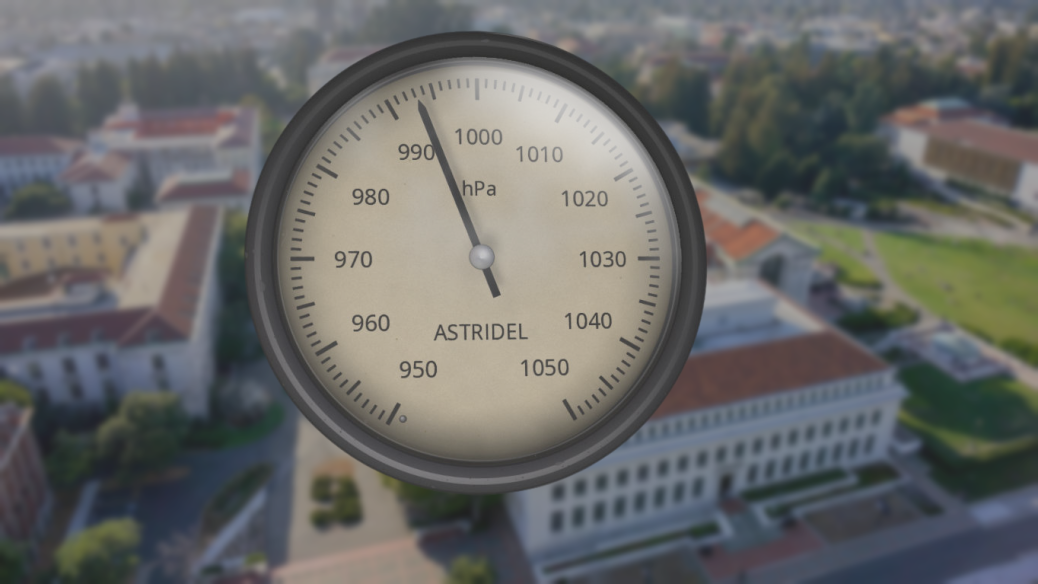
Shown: 993 hPa
